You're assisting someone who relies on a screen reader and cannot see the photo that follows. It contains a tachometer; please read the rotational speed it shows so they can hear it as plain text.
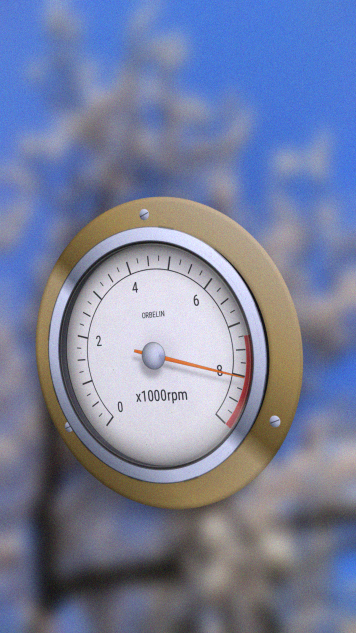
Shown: 8000 rpm
